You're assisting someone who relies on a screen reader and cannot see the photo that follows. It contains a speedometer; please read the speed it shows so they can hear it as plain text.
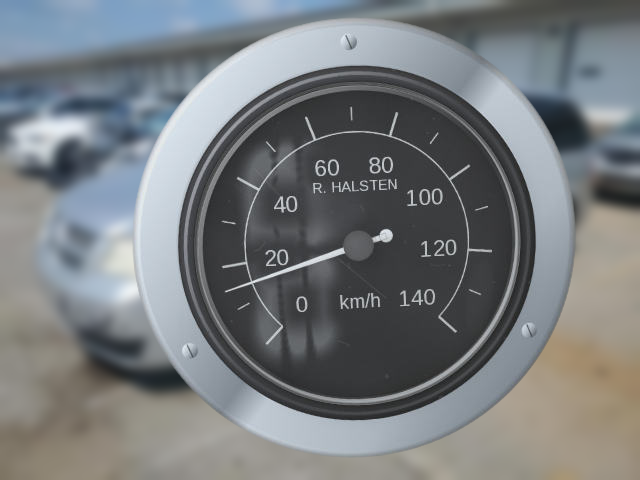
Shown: 15 km/h
